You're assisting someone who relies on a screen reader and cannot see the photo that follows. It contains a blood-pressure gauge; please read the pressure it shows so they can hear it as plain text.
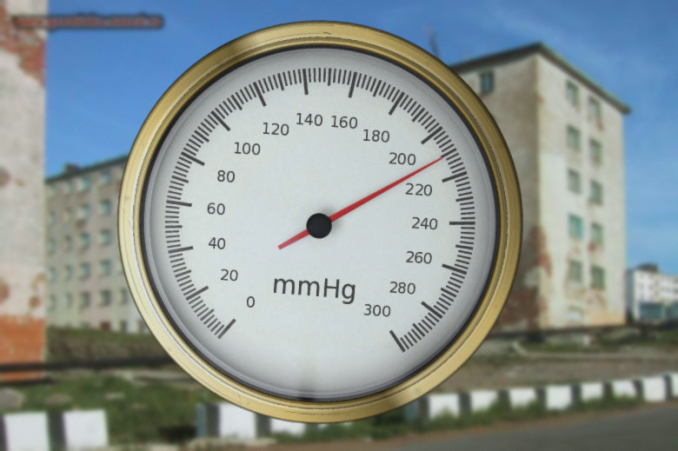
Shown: 210 mmHg
